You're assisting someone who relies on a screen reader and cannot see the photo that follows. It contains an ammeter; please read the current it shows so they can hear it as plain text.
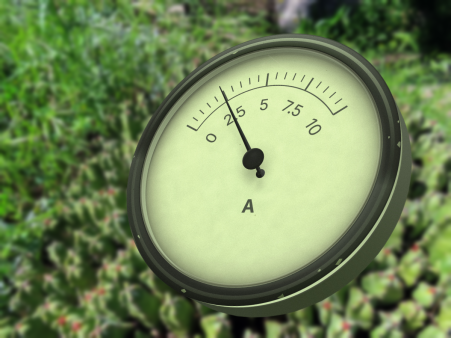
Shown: 2.5 A
